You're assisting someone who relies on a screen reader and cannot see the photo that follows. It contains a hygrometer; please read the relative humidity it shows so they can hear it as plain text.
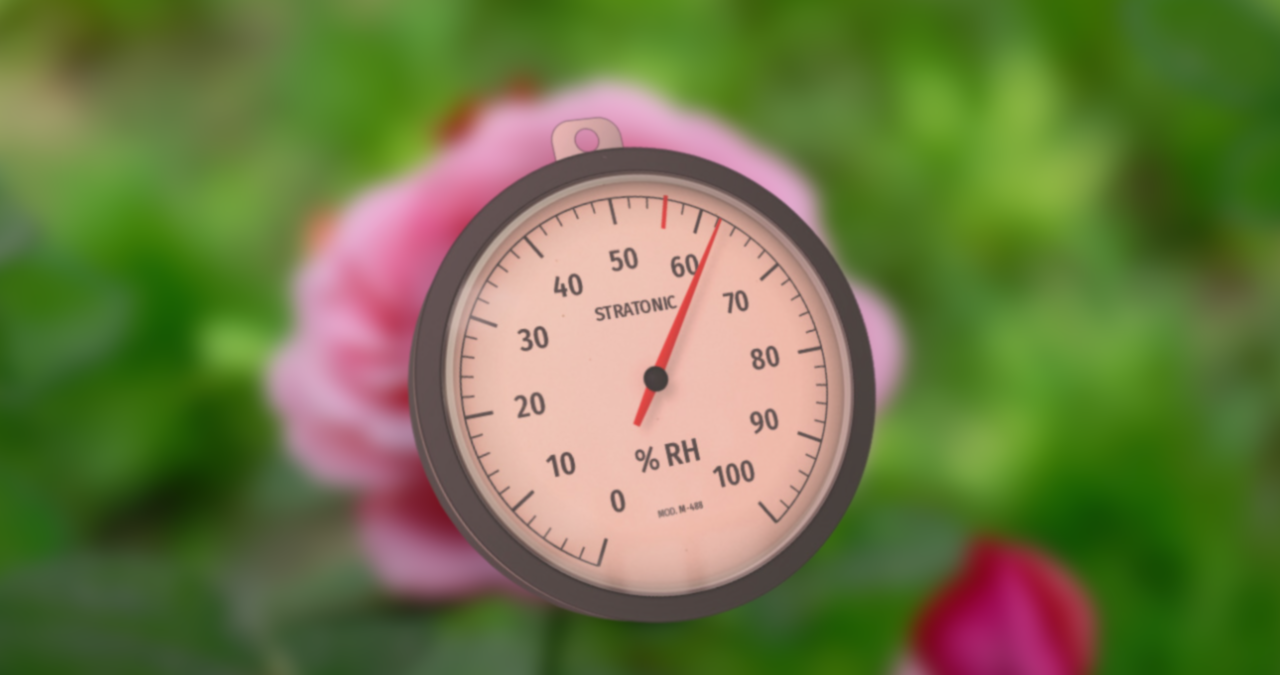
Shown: 62 %
